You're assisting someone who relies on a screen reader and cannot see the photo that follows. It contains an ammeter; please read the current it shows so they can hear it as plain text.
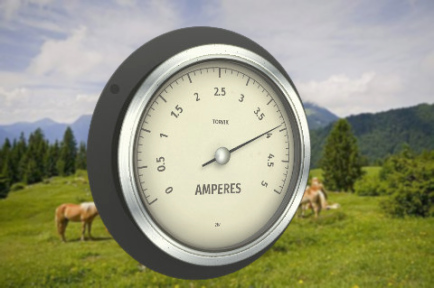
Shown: 3.9 A
